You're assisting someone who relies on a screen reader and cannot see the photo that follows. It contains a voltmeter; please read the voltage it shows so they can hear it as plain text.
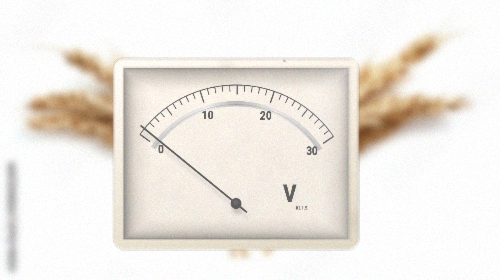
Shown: 1 V
